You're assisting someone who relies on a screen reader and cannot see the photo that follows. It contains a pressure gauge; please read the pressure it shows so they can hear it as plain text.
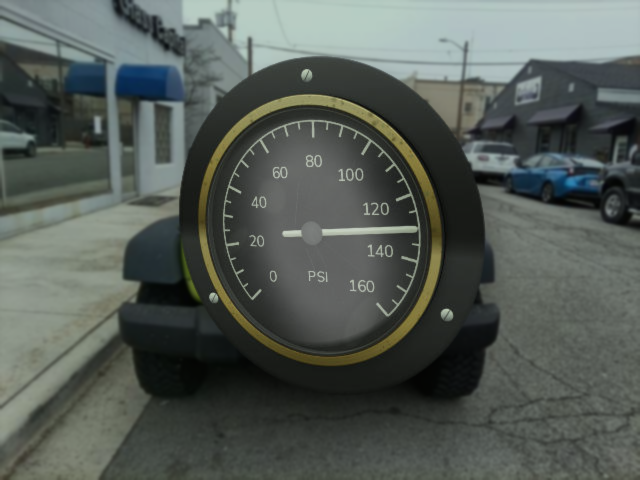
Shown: 130 psi
